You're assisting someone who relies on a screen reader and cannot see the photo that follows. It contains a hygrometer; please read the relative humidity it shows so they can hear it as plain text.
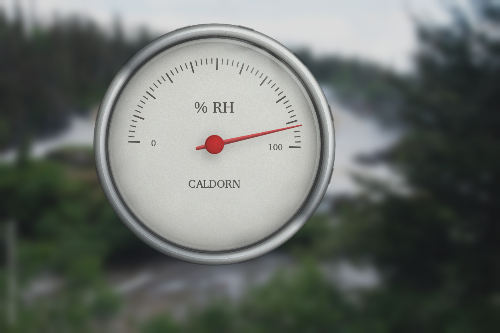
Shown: 92 %
